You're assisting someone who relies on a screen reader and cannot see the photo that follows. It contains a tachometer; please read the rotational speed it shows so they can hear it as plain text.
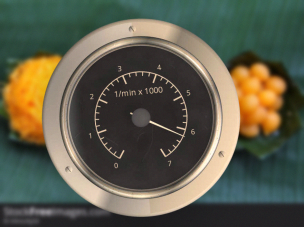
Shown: 6200 rpm
